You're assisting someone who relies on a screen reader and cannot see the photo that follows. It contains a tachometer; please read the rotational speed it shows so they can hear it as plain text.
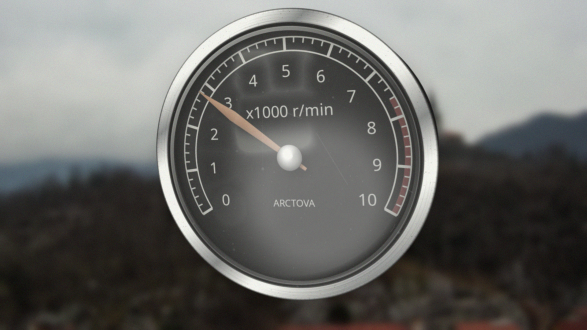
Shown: 2800 rpm
